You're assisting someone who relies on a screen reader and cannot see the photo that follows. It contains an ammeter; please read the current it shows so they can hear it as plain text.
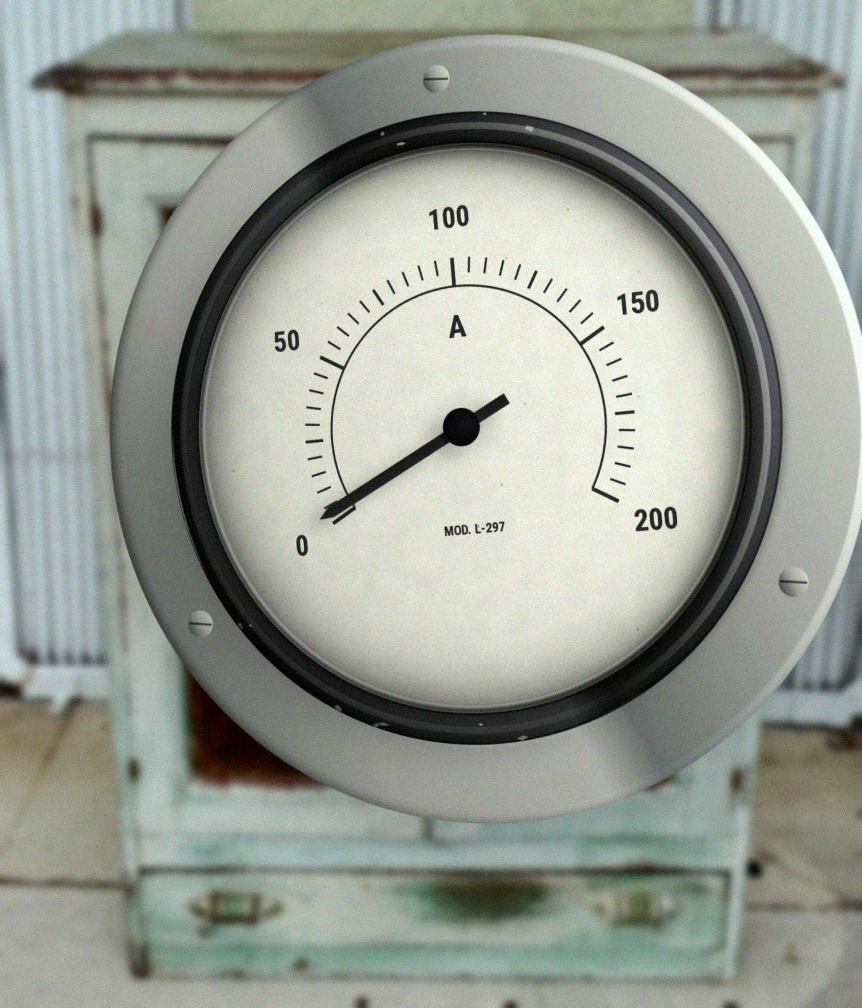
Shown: 2.5 A
